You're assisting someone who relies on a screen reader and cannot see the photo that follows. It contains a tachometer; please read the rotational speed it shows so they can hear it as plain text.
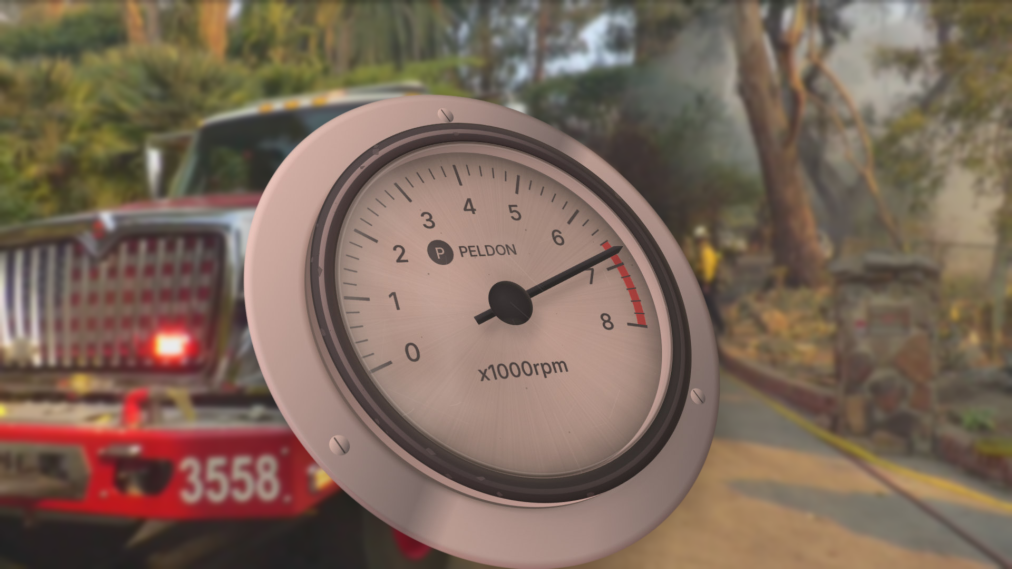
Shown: 6800 rpm
